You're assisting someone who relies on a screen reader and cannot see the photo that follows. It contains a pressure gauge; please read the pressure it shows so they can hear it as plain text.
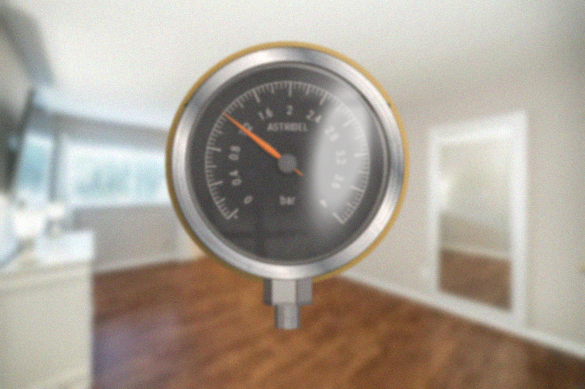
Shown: 1.2 bar
